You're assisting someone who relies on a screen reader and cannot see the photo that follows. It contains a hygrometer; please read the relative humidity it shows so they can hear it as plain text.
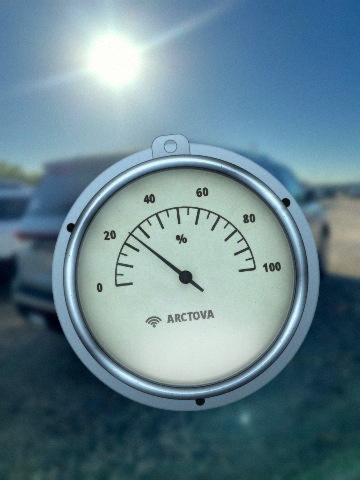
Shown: 25 %
